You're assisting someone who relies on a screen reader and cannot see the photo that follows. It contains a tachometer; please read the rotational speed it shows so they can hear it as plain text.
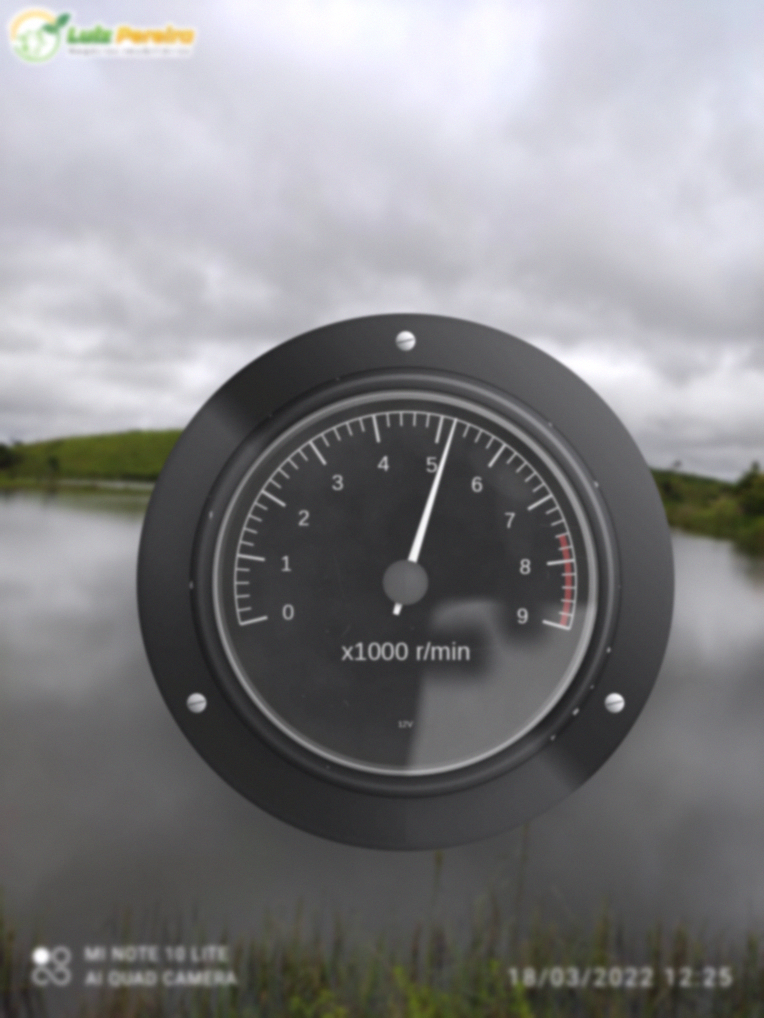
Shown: 5200 rpm
